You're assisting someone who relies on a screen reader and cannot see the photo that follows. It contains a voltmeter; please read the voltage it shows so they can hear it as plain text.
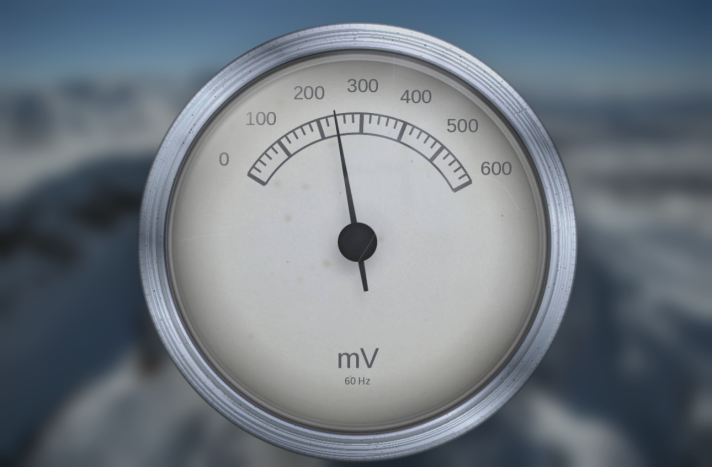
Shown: 240 mV
